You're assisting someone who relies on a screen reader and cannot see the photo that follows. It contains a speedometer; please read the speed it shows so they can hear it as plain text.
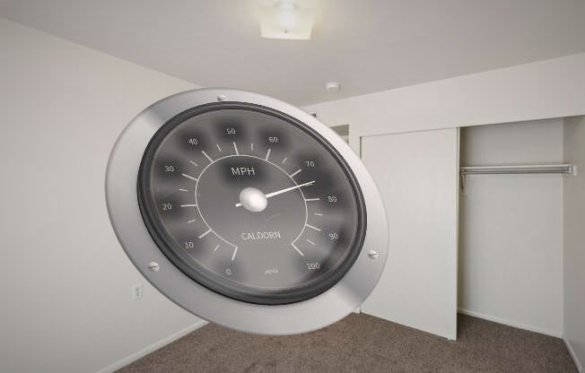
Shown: 75 mph
